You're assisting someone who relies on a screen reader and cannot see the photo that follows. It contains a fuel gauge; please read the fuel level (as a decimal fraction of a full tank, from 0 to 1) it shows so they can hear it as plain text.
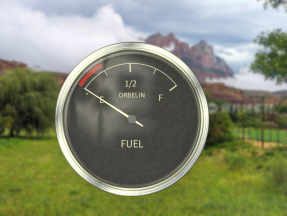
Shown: 0
